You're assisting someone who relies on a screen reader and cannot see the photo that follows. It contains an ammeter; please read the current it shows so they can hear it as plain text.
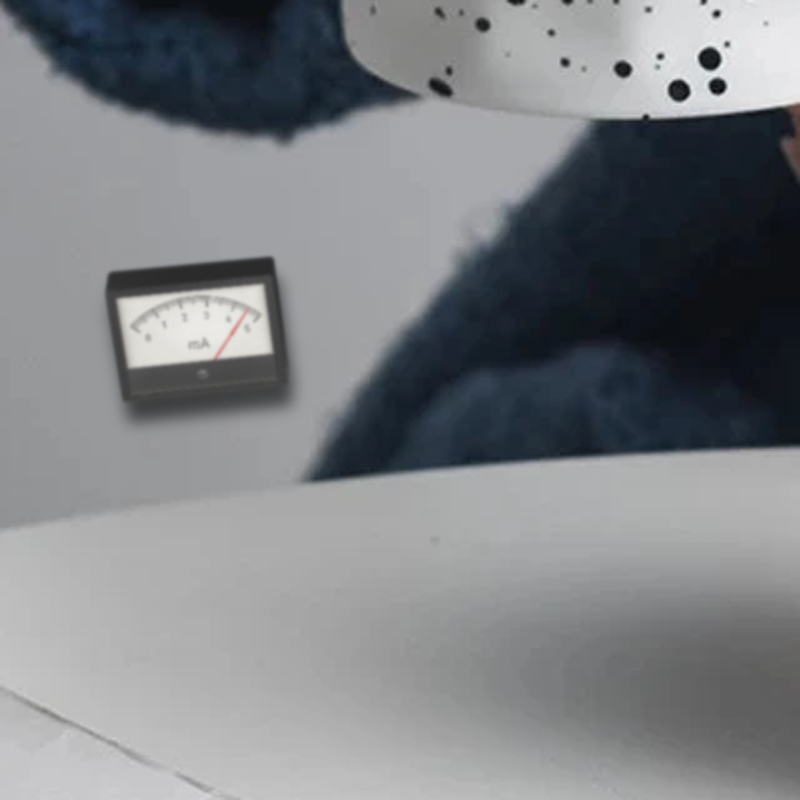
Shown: 4.5 mA
